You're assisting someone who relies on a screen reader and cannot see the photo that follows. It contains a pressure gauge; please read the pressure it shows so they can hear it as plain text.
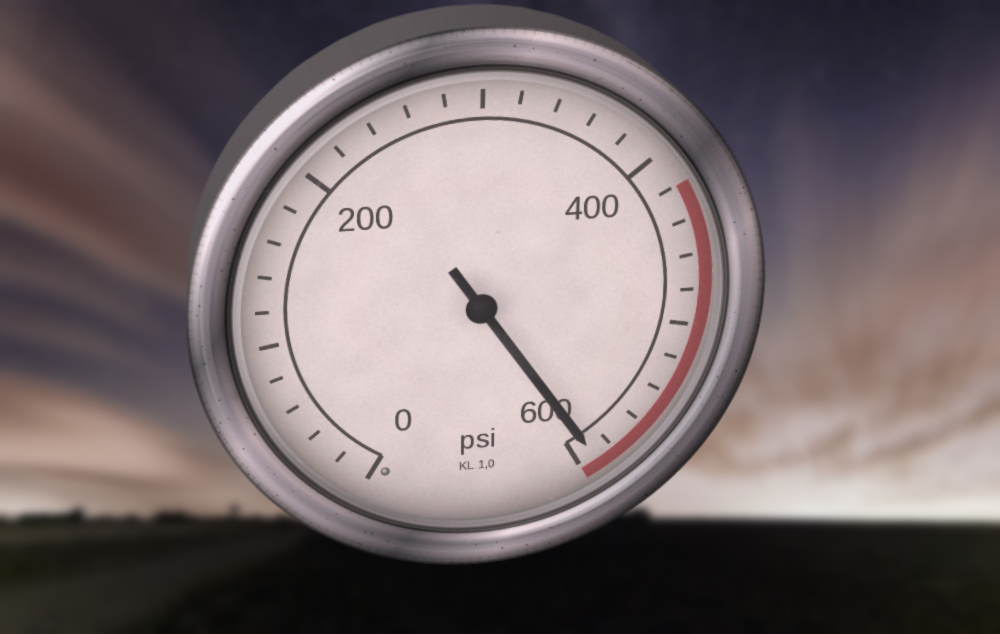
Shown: 590 psi
